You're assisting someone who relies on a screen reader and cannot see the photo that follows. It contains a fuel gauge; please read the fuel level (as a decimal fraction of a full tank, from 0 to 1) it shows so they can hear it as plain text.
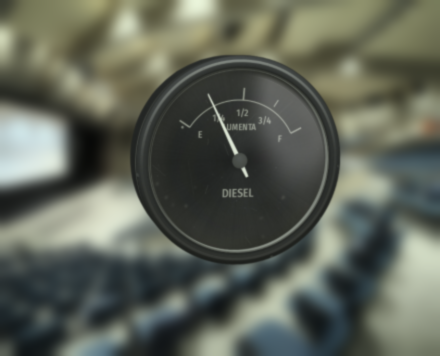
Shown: 0.25
